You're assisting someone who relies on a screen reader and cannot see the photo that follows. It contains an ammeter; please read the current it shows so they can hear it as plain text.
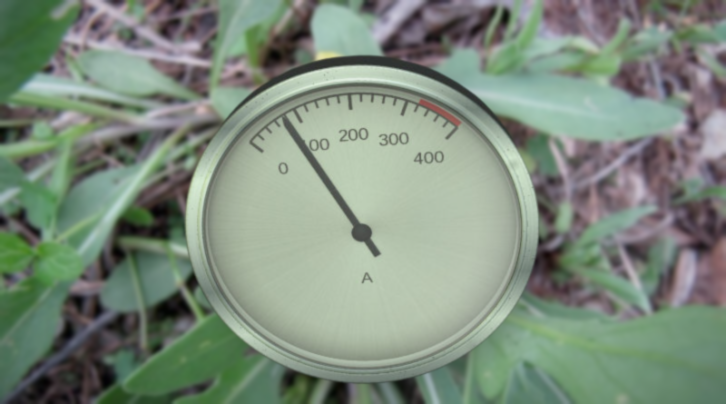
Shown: 80 A
